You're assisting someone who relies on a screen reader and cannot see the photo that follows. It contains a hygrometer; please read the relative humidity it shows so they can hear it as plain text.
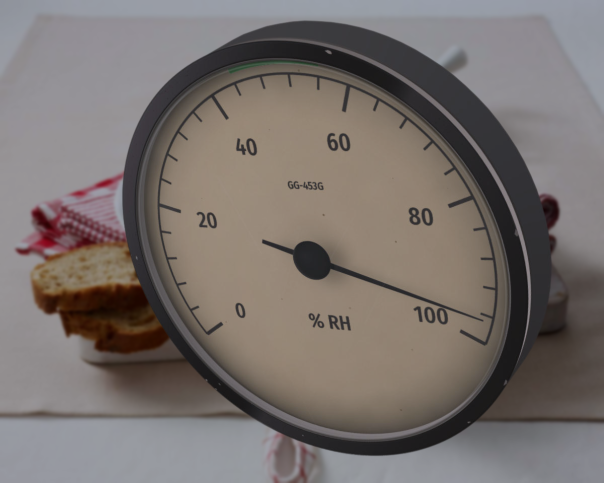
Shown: 96 %
